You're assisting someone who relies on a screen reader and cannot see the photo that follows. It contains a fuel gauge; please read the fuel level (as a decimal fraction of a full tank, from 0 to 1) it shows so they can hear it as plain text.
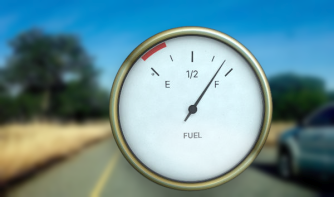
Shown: 0.875
